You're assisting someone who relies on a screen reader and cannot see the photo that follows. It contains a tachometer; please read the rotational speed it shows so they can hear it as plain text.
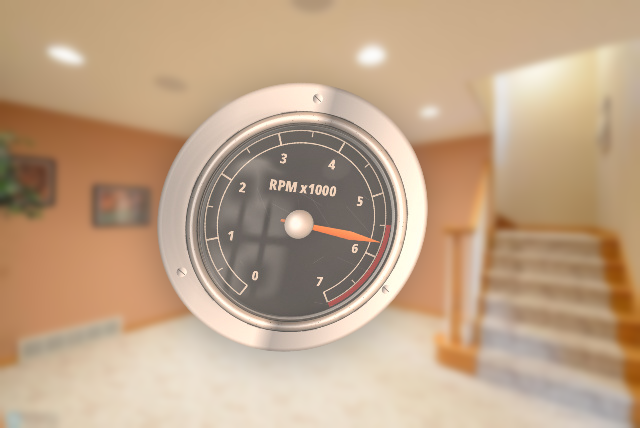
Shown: 5750 rpm
